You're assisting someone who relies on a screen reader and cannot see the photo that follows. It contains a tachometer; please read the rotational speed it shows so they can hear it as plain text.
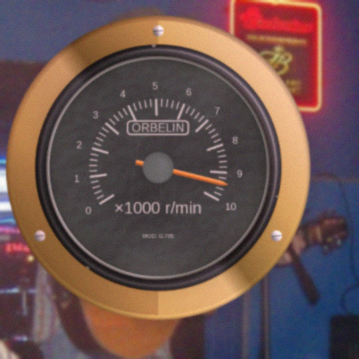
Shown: 9400 rpm
